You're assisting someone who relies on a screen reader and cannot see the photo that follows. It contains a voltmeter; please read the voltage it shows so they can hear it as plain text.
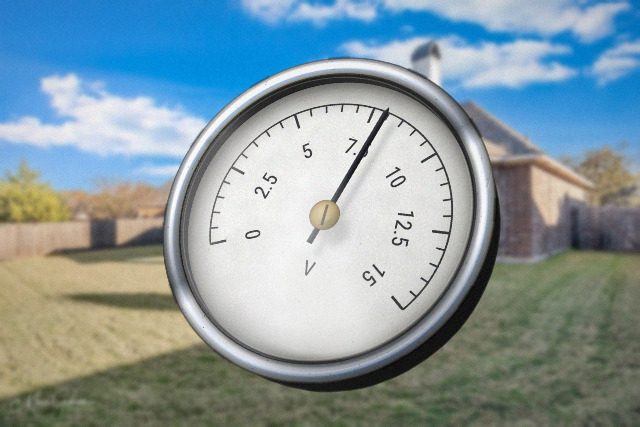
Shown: 8 V
